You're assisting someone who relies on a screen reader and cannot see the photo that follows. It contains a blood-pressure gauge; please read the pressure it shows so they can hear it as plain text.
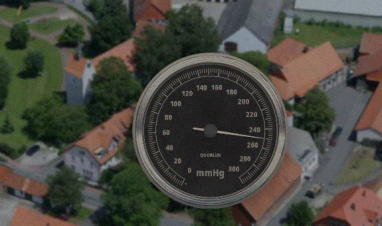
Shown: 250 mmHg
